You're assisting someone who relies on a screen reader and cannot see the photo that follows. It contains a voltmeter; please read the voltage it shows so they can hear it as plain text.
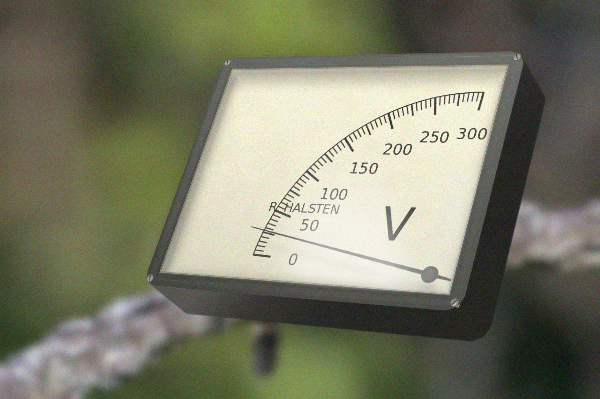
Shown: 25 V
